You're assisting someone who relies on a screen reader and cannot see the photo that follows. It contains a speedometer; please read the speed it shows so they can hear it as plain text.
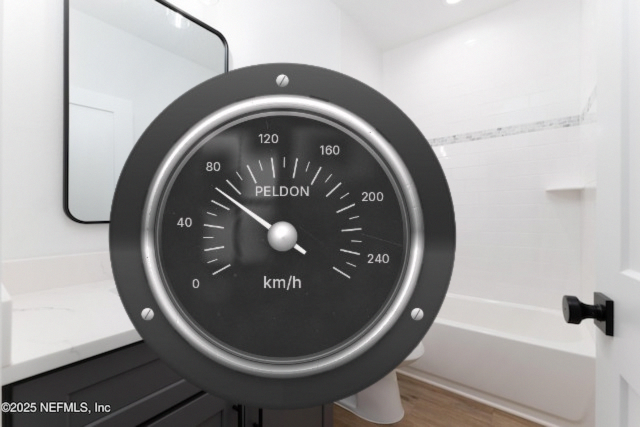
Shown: 70 km/h
